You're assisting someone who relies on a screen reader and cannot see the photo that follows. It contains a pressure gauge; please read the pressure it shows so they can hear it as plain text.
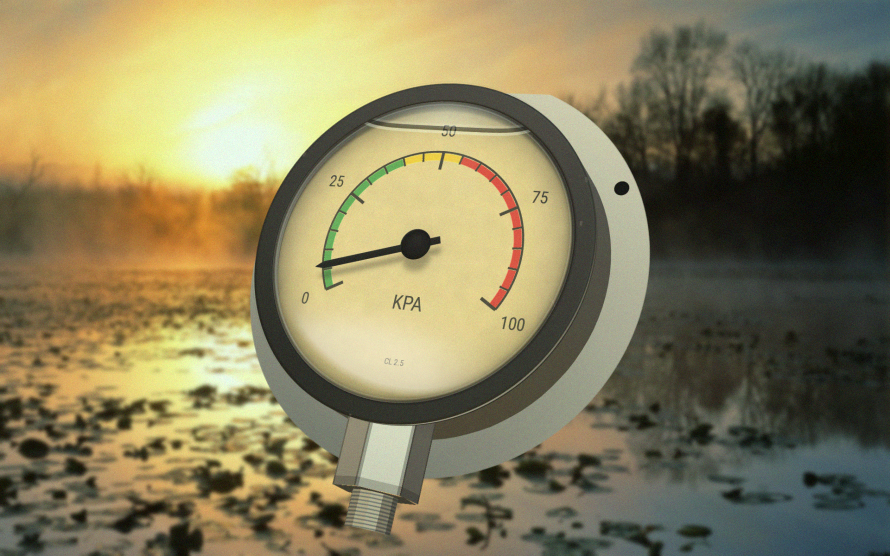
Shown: 5 kPa
